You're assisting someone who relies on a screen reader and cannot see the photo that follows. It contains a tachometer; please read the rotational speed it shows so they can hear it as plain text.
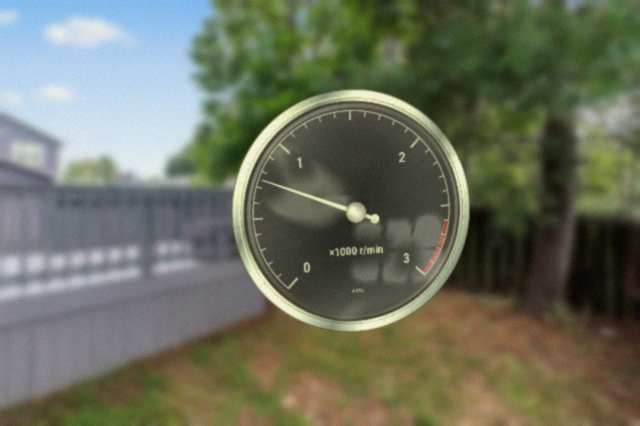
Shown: 750 rpm
